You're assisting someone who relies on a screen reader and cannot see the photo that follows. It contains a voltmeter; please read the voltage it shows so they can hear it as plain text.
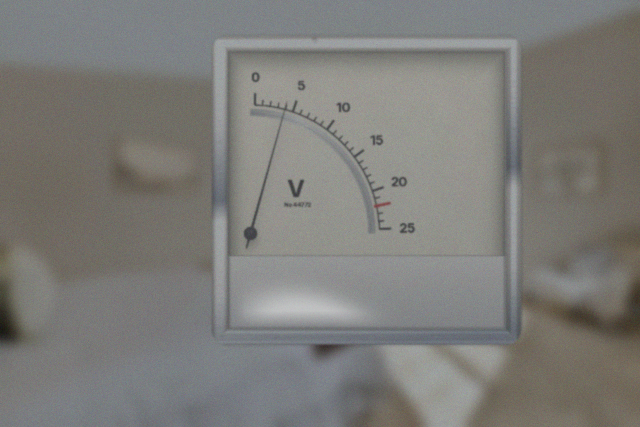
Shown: 4 V
